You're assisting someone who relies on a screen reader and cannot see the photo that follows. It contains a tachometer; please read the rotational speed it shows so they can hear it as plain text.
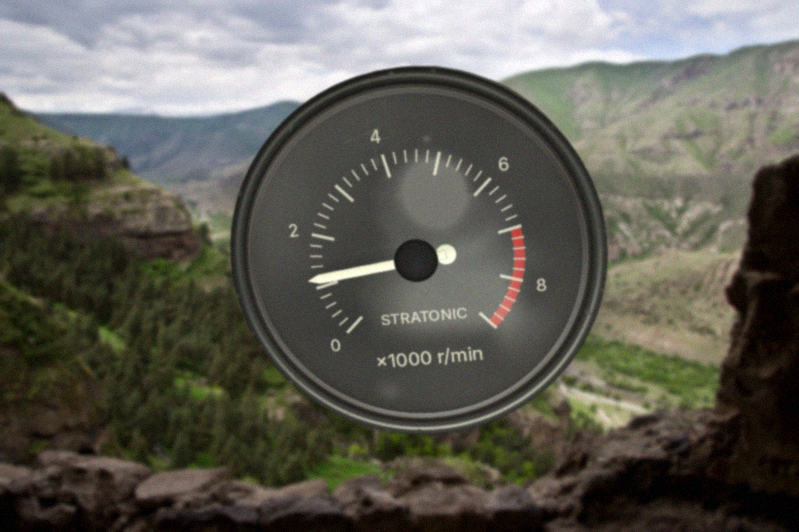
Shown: 1200 rpm
